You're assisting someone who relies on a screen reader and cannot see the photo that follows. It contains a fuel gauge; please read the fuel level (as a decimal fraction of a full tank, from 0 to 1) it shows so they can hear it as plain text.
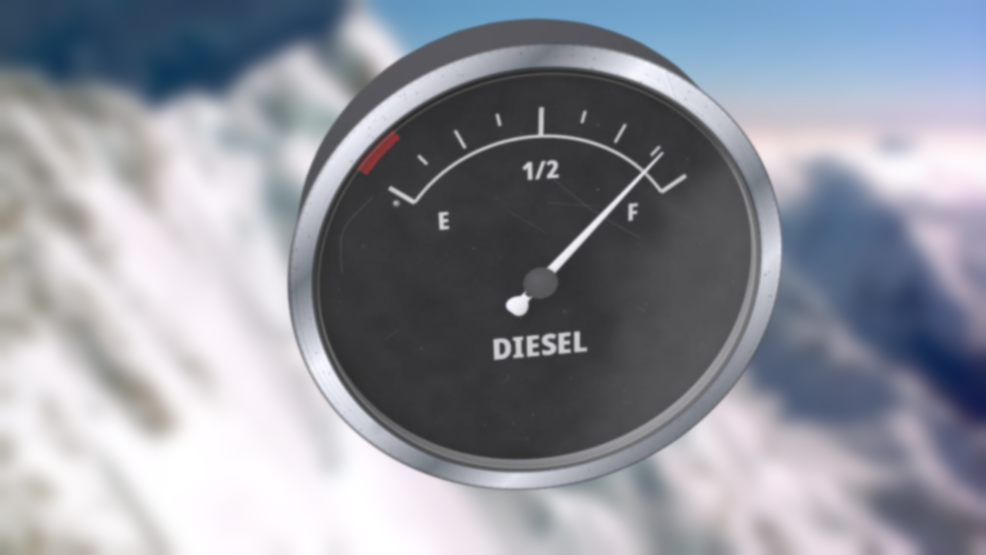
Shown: 0.875
